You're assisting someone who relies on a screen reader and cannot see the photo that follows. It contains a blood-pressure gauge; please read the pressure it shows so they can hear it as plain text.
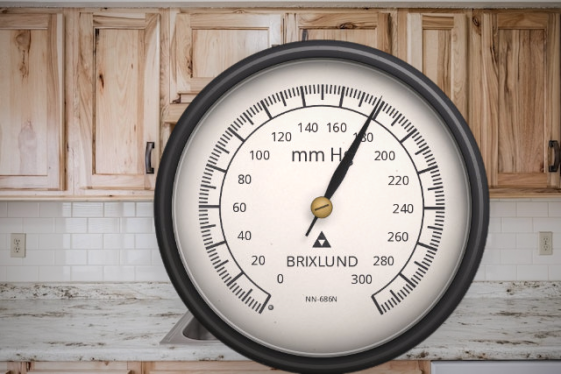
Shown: 178 mmHg
